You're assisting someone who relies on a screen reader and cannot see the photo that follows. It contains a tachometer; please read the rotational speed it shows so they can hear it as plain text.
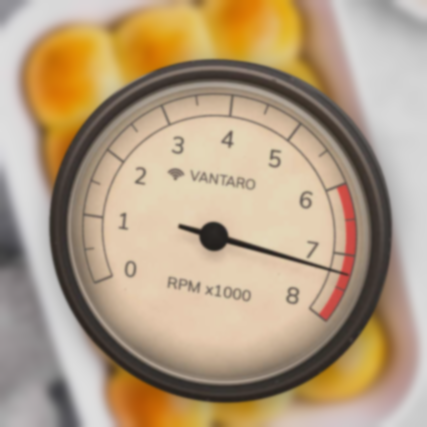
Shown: 7250 rpm
